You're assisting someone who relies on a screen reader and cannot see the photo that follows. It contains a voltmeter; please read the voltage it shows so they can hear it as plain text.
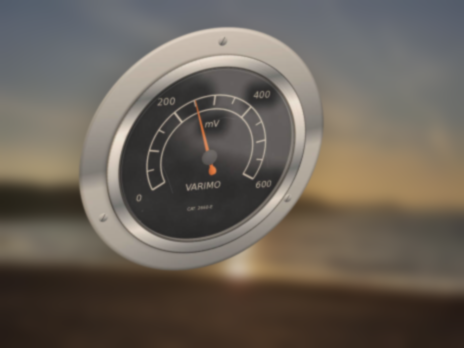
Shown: 250 mV
